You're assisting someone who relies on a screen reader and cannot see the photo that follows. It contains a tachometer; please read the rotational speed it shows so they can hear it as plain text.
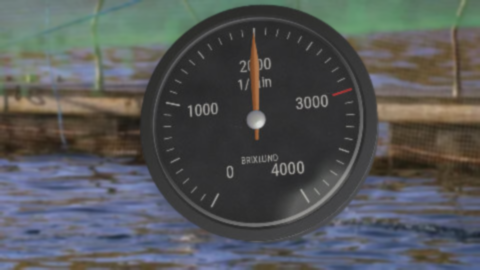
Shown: 2000 rpm
